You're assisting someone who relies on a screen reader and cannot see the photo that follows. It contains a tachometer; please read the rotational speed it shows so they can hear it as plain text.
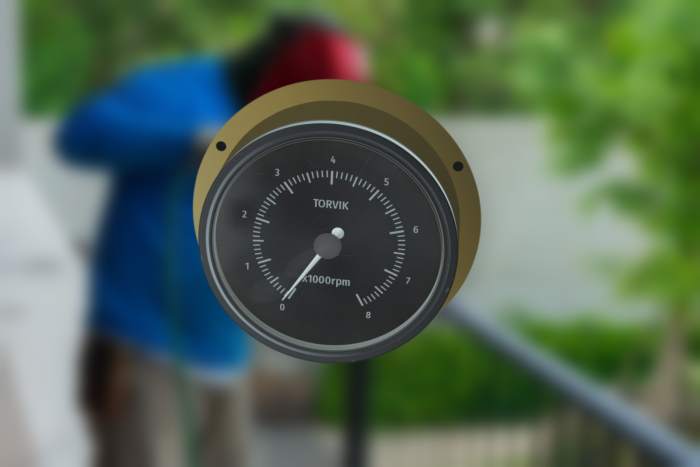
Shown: 100 rpm
